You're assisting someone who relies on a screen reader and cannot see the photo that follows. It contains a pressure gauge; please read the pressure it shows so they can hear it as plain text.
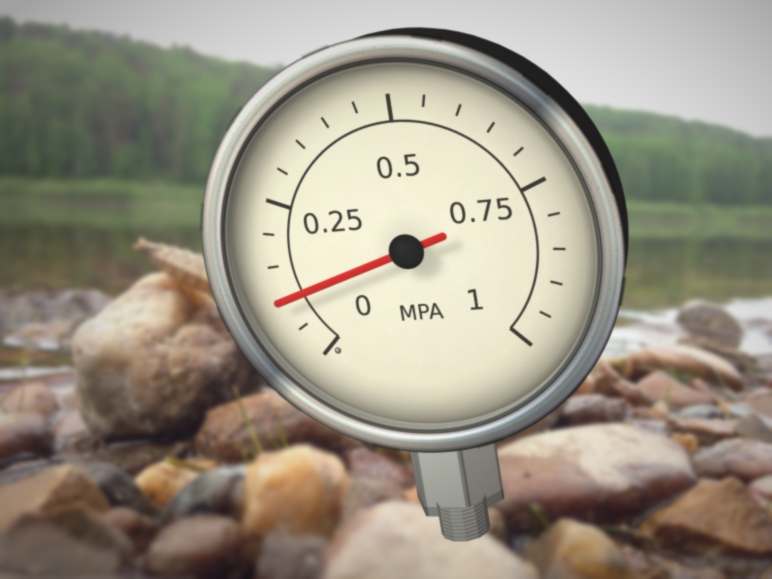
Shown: 0.1 MPa
